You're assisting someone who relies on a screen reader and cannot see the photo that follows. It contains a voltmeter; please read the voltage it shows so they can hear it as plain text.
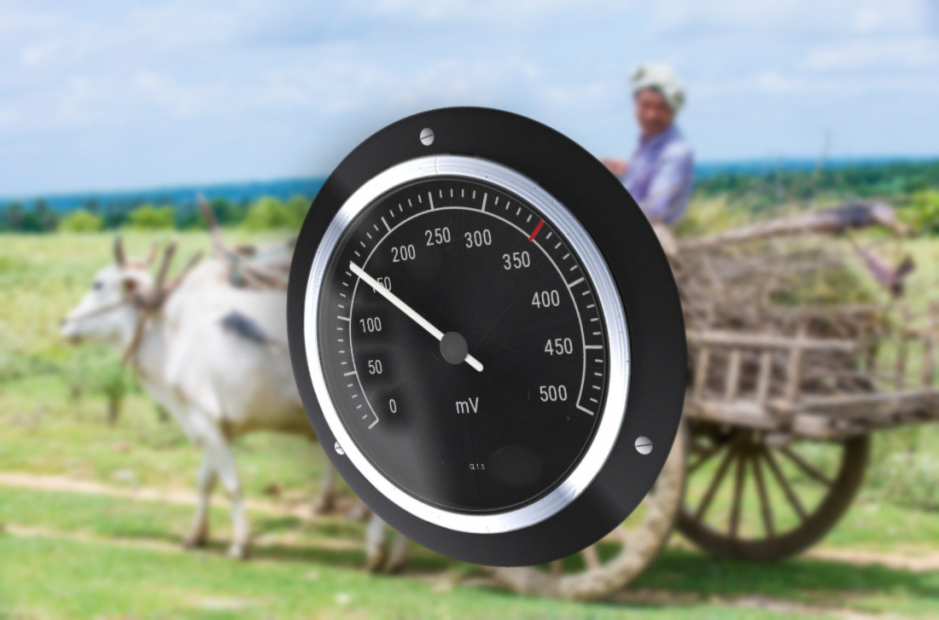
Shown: 150 mV
